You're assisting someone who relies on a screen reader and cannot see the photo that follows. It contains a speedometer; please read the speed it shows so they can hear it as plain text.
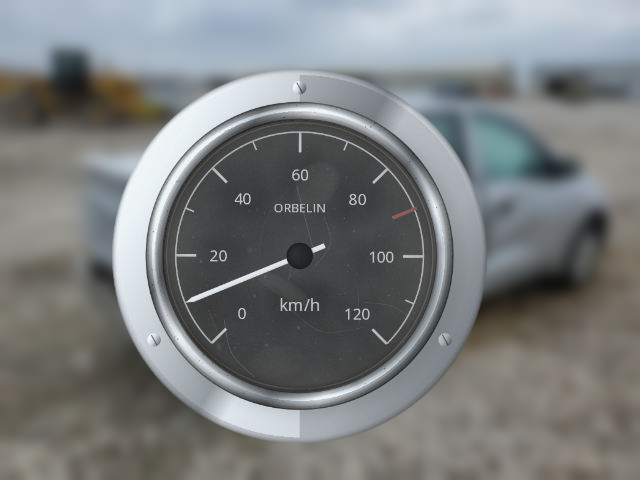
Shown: 10 km/h
